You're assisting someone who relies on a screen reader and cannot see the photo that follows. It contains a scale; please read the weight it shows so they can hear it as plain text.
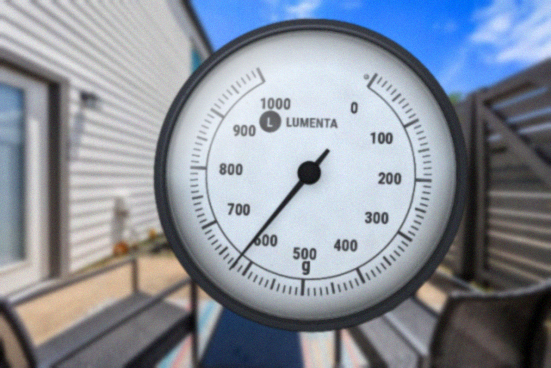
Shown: 620 g
